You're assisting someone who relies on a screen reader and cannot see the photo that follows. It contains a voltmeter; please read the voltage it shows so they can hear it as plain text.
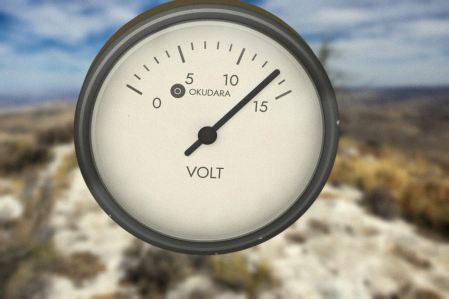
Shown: 13 V
